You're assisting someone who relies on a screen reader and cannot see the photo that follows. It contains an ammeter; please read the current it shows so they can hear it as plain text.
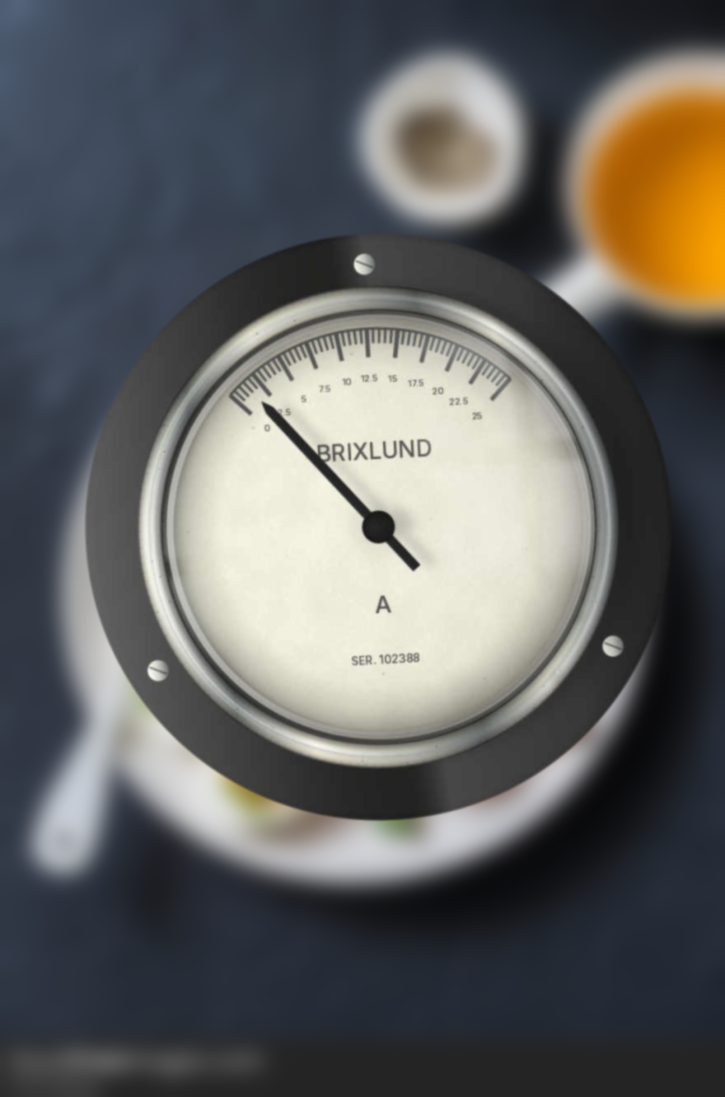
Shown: 1.5 A
